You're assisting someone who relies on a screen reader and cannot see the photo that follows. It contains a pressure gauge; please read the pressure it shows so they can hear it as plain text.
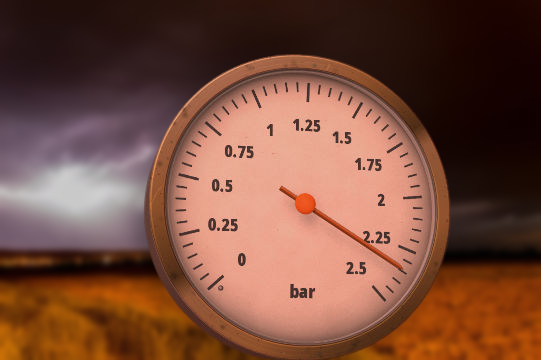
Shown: 2.35 bar
